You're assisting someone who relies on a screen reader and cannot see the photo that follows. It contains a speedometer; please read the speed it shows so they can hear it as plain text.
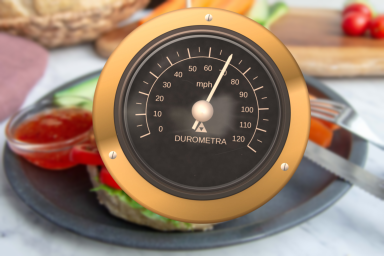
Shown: 70 mph
